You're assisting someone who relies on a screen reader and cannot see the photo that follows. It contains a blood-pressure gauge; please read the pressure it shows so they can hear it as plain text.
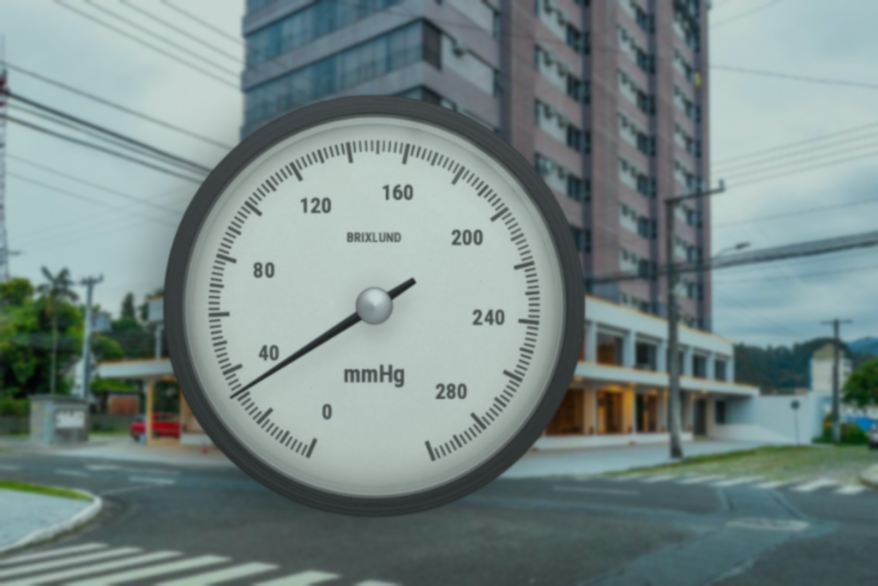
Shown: 32 mmHg
